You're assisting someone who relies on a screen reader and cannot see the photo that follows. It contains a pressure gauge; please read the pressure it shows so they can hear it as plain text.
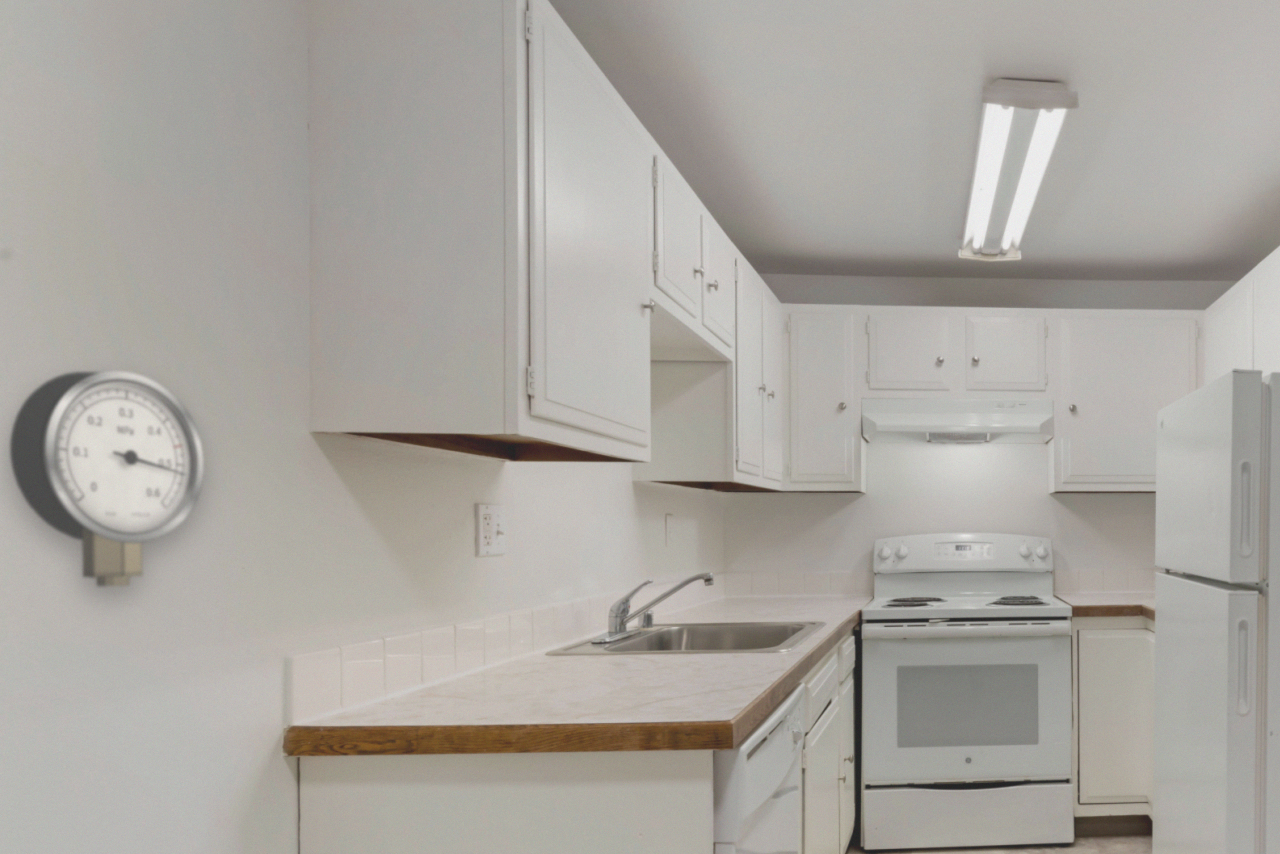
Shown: 0.52 MPa
